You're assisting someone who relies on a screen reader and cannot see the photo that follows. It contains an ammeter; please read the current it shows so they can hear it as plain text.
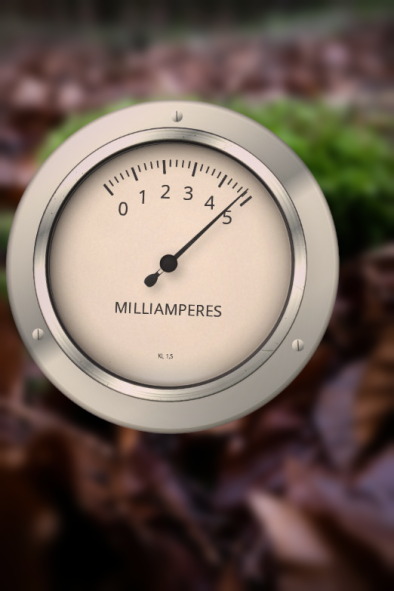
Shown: 4.8 mA
